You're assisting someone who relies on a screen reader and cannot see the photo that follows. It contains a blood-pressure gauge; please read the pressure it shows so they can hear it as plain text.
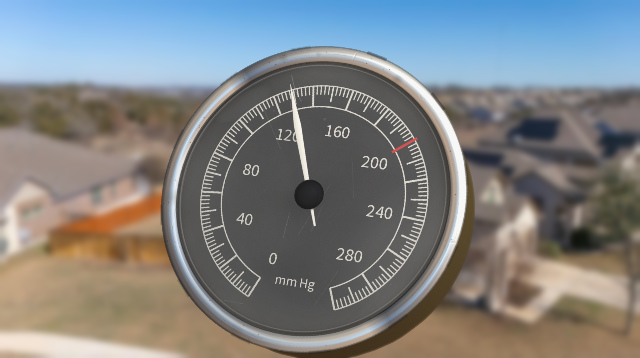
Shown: 130 mmHg
